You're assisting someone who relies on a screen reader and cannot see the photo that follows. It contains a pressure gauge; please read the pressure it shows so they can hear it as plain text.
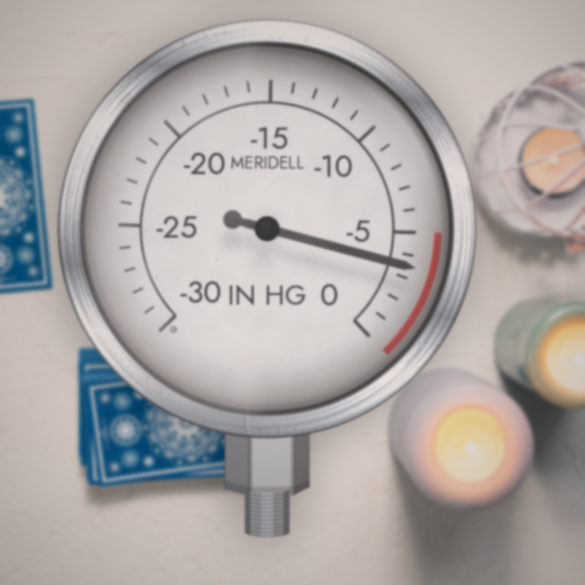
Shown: -3.5 inHg
